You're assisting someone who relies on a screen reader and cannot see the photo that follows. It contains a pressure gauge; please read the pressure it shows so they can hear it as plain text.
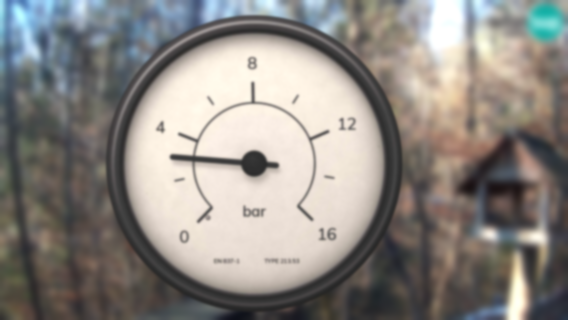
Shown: 3 bar
